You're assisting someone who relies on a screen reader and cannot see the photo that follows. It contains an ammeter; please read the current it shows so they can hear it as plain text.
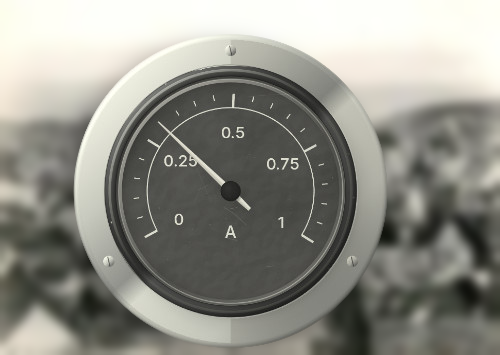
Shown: 0.3 A
